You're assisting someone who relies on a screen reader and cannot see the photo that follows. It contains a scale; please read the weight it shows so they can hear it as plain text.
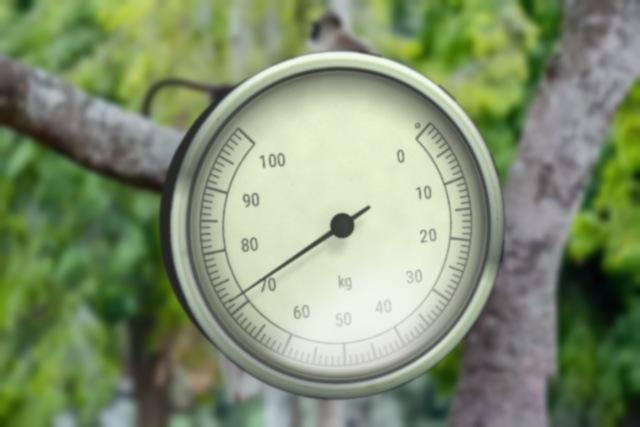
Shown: 72 kg
